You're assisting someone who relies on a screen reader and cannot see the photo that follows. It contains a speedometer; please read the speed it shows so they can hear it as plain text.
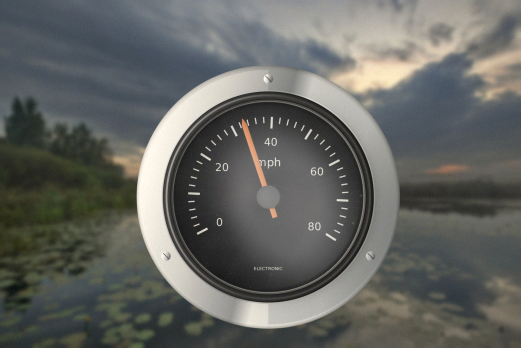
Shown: 33 mph
